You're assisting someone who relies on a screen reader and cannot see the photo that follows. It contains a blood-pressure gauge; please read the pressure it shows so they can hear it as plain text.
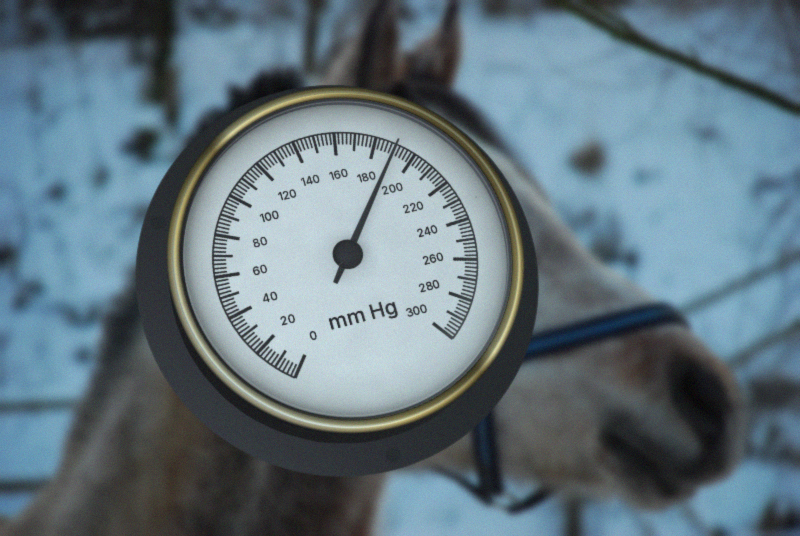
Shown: 190 mmHg
